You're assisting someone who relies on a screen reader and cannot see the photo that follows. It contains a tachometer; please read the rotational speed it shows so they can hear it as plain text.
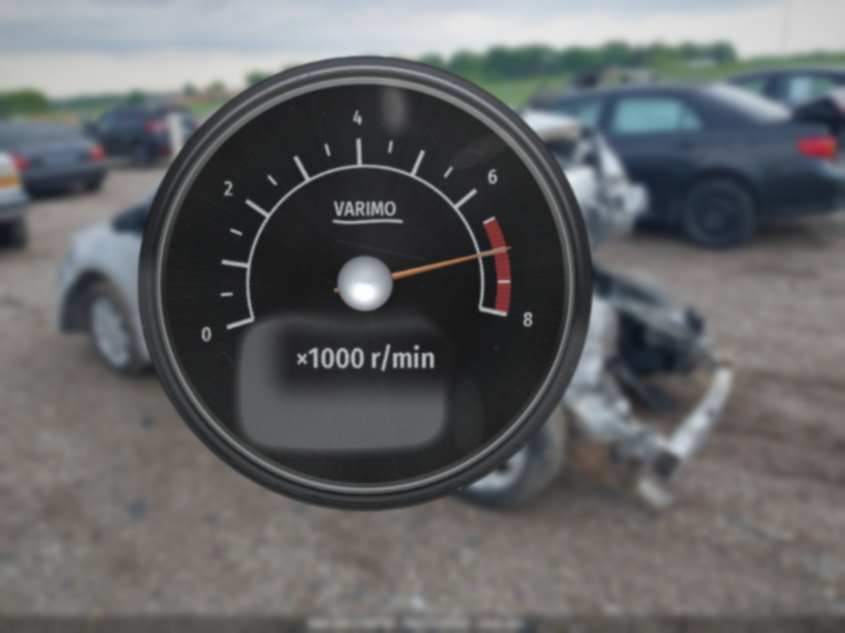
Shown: 7000 rpm
